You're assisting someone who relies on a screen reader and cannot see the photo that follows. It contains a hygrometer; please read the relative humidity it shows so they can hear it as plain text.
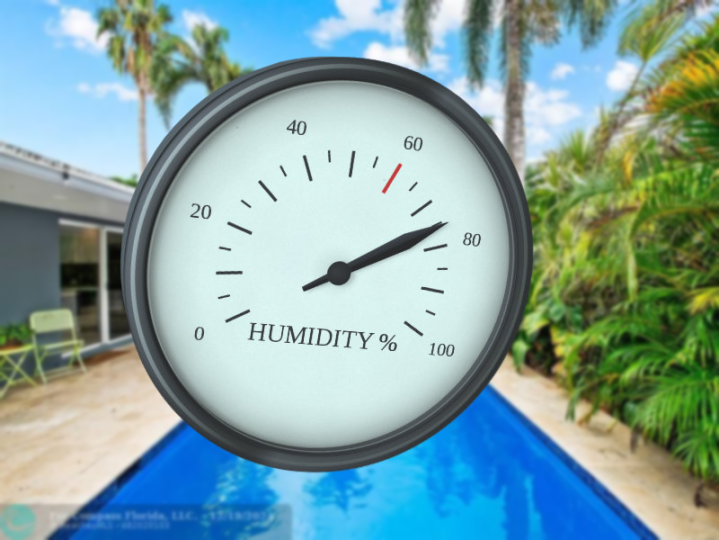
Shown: 75 %
